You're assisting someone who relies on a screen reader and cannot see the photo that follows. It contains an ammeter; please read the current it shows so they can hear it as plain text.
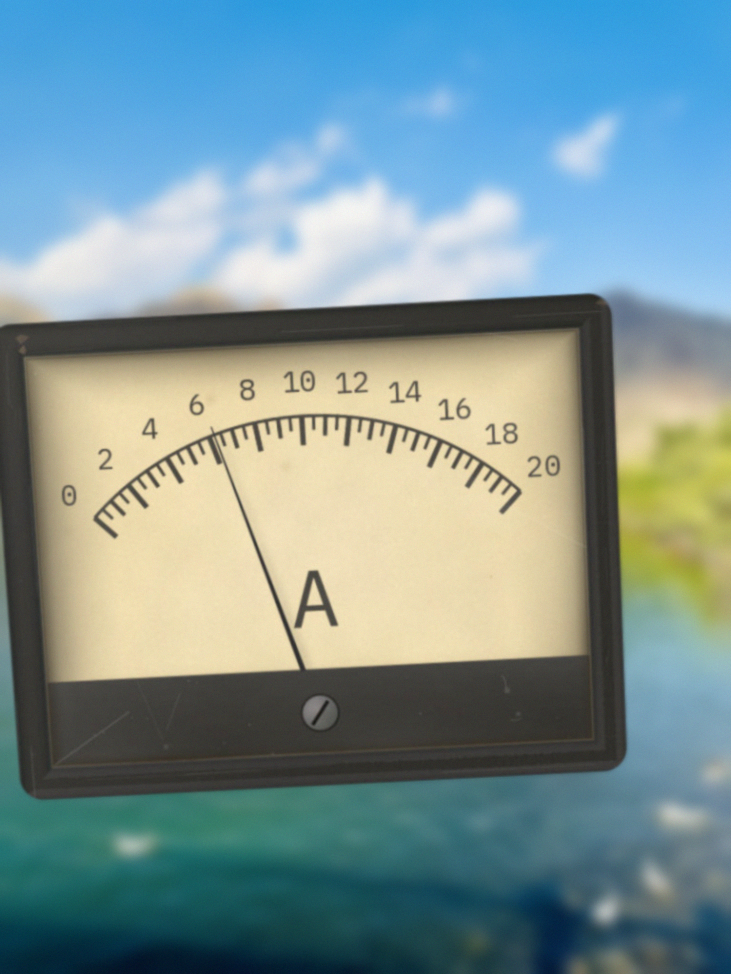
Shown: 6.25 A
